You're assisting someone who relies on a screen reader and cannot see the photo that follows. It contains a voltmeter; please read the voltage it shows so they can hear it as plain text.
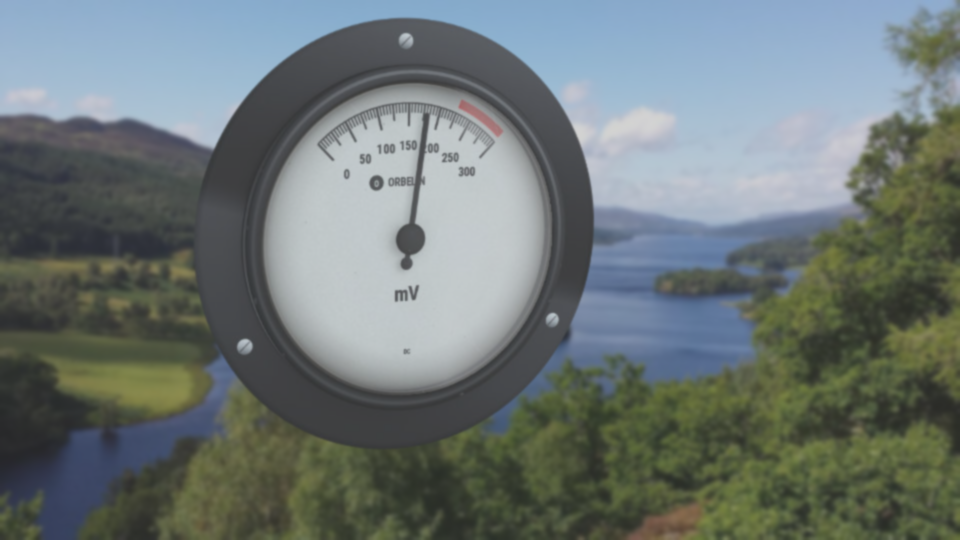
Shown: 175 mV
